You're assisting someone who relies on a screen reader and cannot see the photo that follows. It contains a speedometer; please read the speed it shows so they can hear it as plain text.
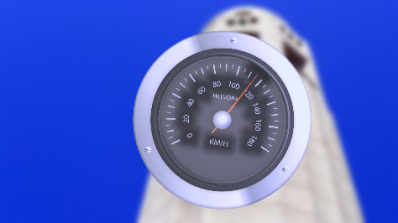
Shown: 115 km/h
